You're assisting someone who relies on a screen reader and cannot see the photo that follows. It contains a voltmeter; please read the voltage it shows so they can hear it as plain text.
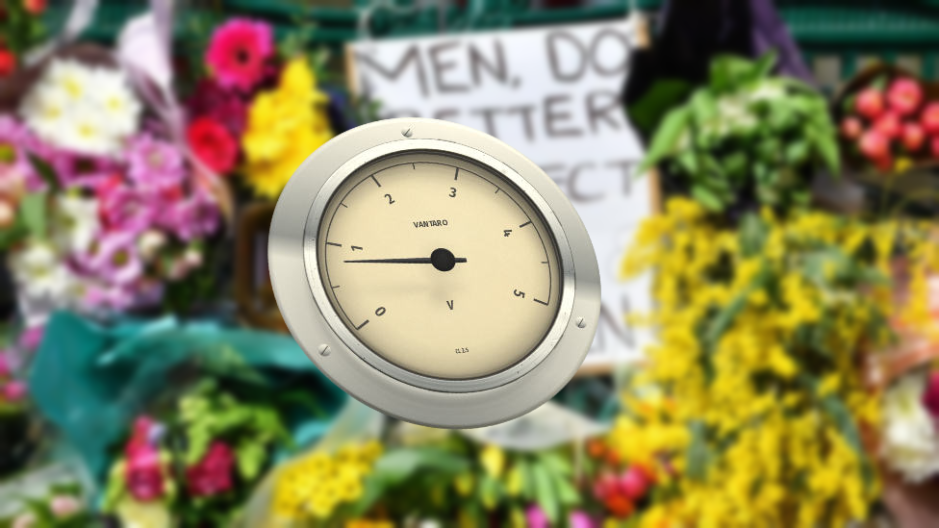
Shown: 0.75 V
